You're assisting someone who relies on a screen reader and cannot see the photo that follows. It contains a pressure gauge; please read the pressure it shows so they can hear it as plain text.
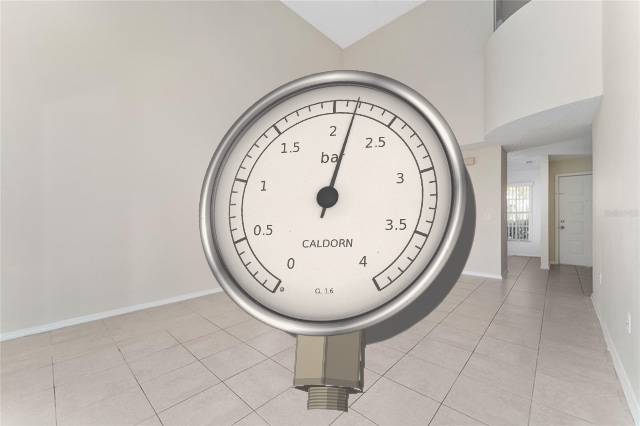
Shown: 2.2 bar
